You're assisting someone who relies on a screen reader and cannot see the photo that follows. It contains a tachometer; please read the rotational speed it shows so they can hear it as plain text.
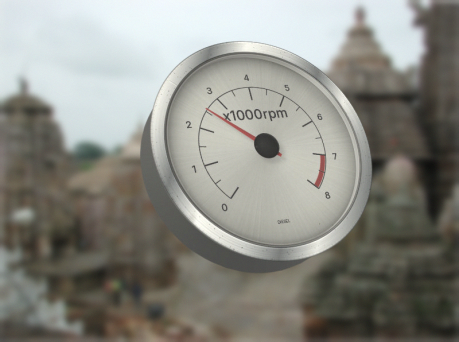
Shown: 2500 rpm
